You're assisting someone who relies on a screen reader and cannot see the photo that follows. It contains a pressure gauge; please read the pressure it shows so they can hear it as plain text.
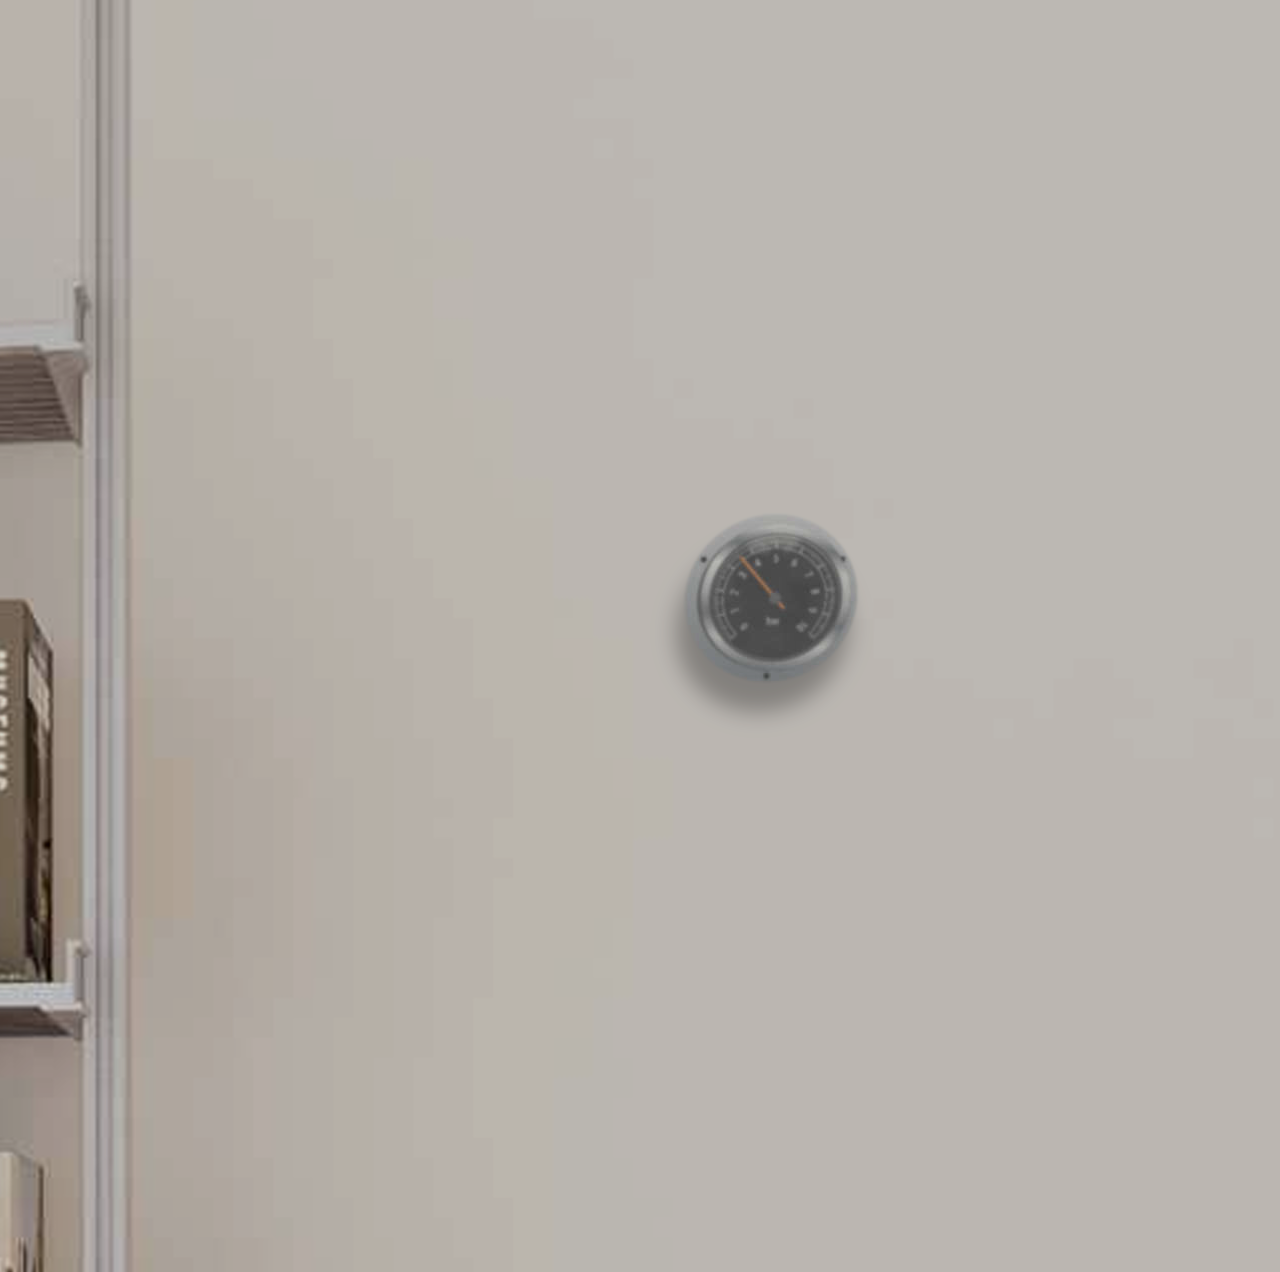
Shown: 3.5 bar
